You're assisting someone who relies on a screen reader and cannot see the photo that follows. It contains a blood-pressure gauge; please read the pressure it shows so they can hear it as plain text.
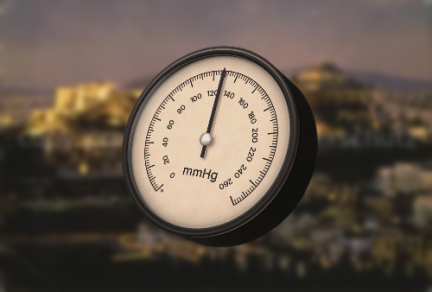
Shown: 130 mmHg
